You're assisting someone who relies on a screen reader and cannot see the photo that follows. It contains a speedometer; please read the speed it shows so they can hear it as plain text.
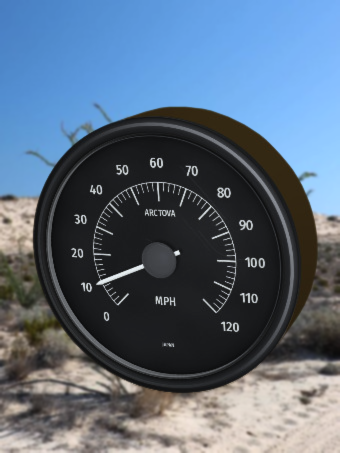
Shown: 10 mph
